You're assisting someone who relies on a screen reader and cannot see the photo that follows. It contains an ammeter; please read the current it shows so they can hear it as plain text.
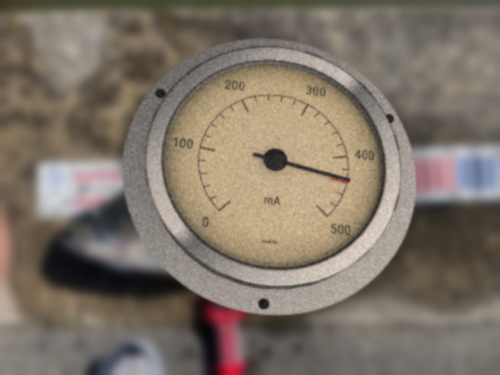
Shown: 440 mA
